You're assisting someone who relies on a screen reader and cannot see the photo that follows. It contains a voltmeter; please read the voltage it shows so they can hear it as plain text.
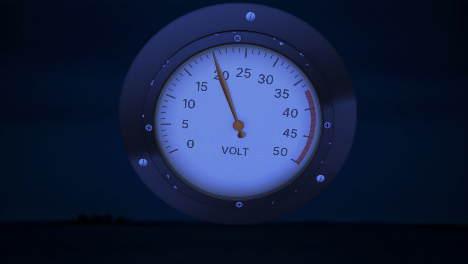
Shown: 20 V
